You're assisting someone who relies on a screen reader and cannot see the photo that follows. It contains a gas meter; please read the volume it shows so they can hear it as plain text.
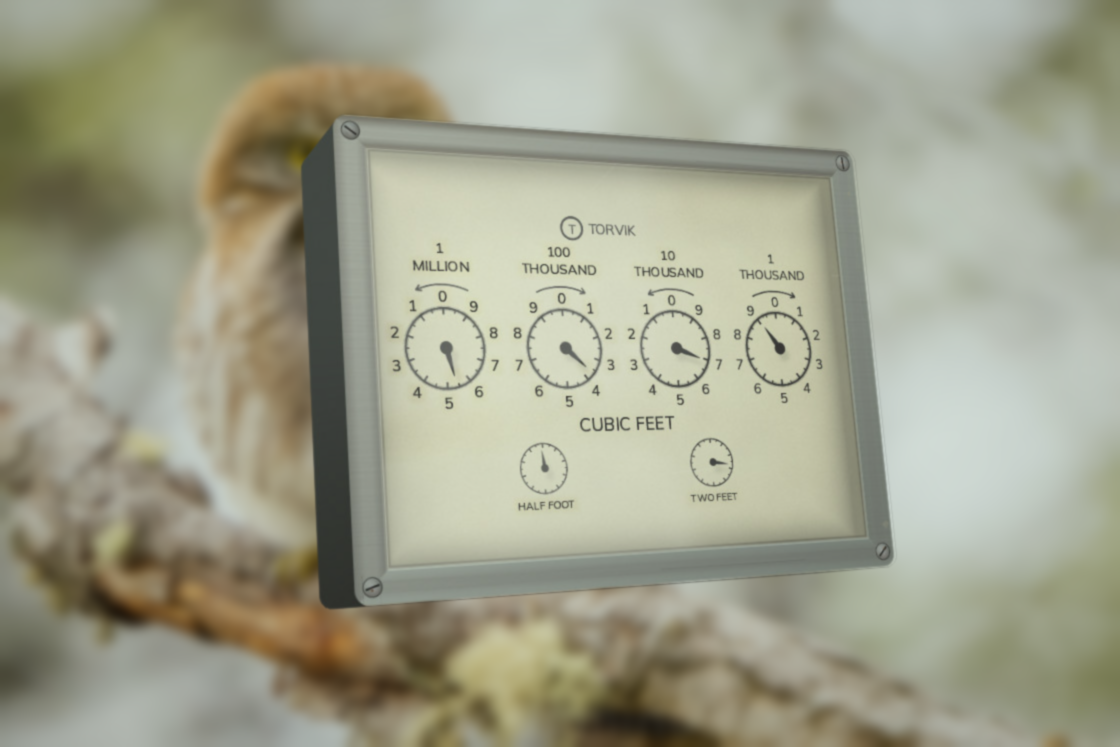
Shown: 536900 ft³
